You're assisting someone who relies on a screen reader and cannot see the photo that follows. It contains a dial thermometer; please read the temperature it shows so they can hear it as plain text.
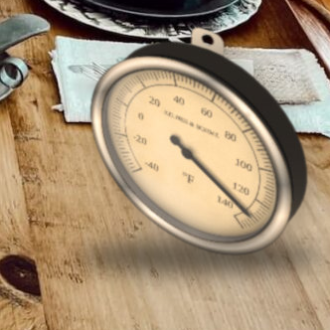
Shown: 130 °F
